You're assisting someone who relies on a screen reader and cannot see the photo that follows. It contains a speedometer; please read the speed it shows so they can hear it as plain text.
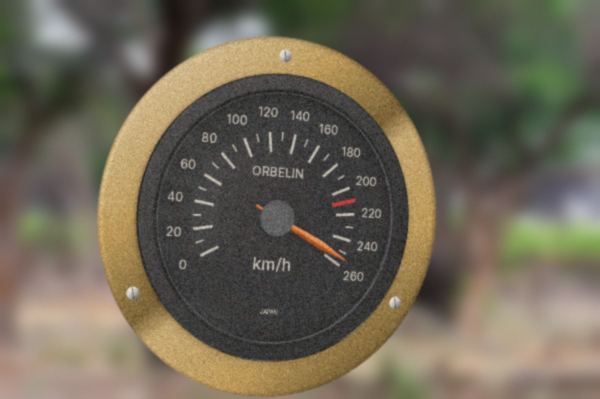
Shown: 255 km/h
